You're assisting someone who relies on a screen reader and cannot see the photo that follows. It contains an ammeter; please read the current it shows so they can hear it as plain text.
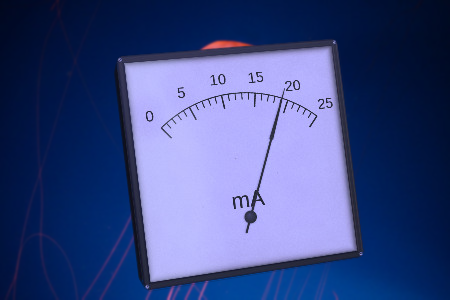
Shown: 19 mA
